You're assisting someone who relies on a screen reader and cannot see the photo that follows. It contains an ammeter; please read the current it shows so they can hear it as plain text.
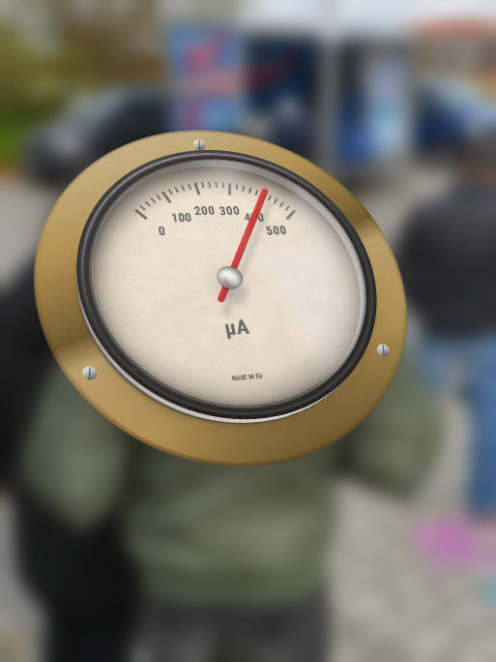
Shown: 400 µA
